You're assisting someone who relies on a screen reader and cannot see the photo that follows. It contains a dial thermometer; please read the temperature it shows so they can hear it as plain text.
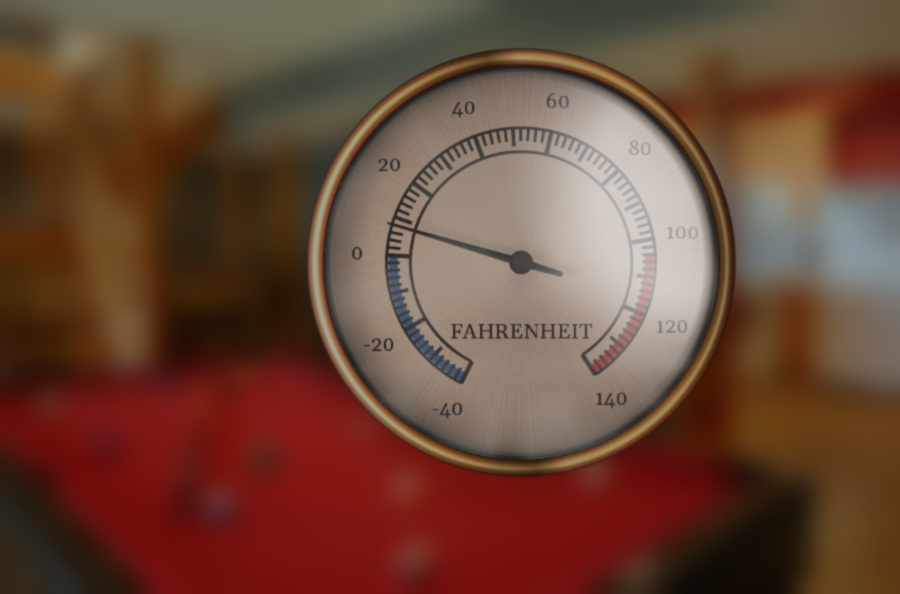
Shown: 8 °F
